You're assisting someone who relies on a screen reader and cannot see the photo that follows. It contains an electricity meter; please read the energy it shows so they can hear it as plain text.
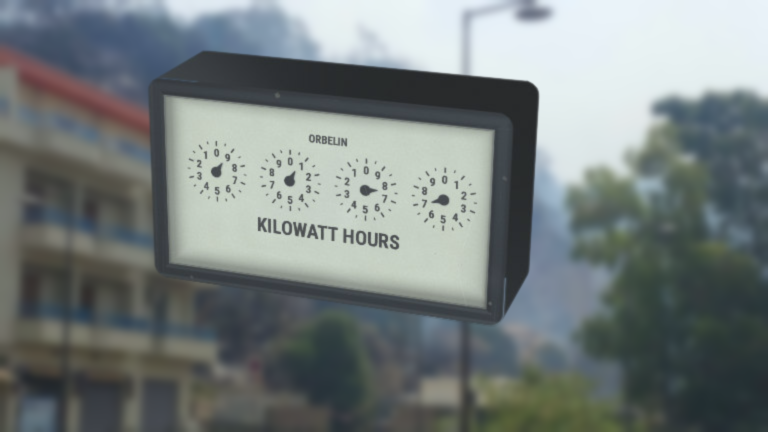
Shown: 9077 kWh
